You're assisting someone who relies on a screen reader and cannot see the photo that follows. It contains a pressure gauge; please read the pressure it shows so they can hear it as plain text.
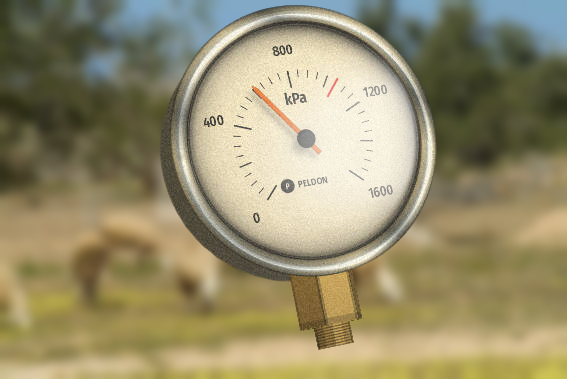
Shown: 600 kPa
